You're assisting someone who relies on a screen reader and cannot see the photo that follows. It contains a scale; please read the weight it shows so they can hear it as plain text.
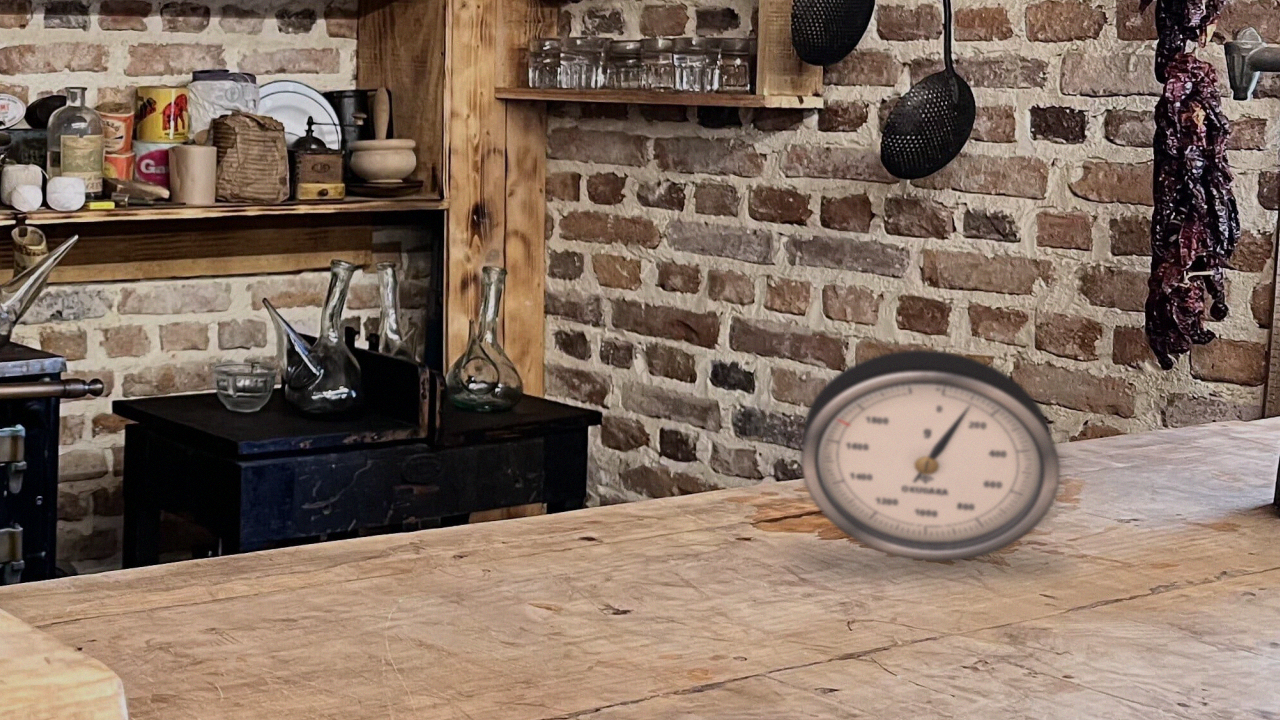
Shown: 100 g
